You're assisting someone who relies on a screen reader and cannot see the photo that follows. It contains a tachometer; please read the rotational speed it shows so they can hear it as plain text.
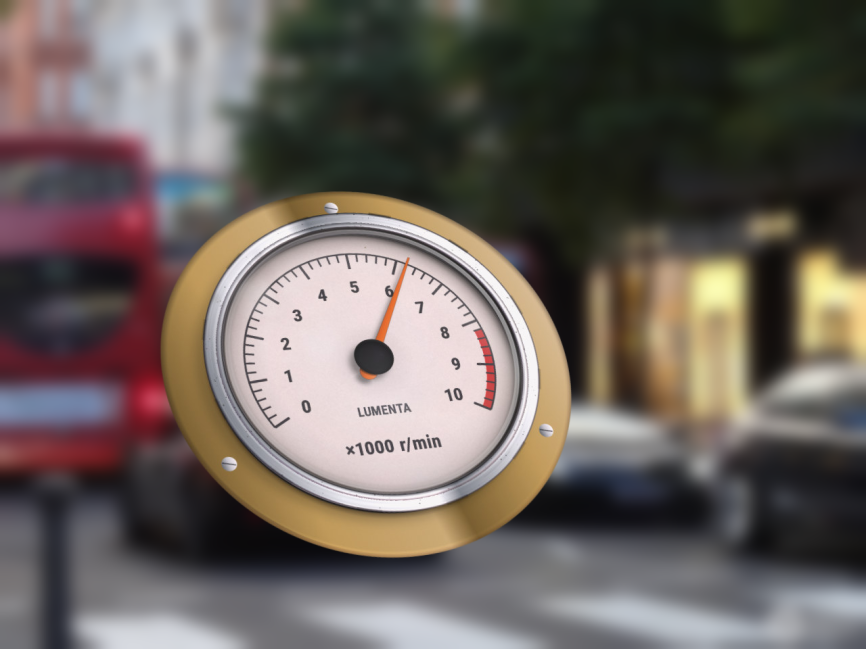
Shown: 6200 rpm
